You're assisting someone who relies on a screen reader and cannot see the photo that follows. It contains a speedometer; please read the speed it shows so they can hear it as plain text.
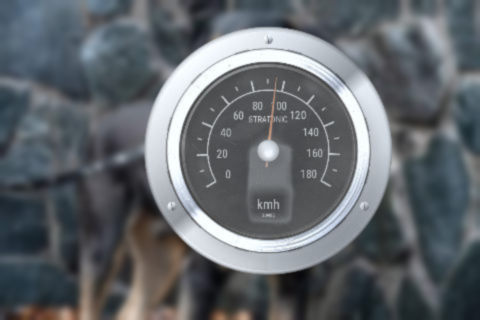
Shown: 95 km/h
